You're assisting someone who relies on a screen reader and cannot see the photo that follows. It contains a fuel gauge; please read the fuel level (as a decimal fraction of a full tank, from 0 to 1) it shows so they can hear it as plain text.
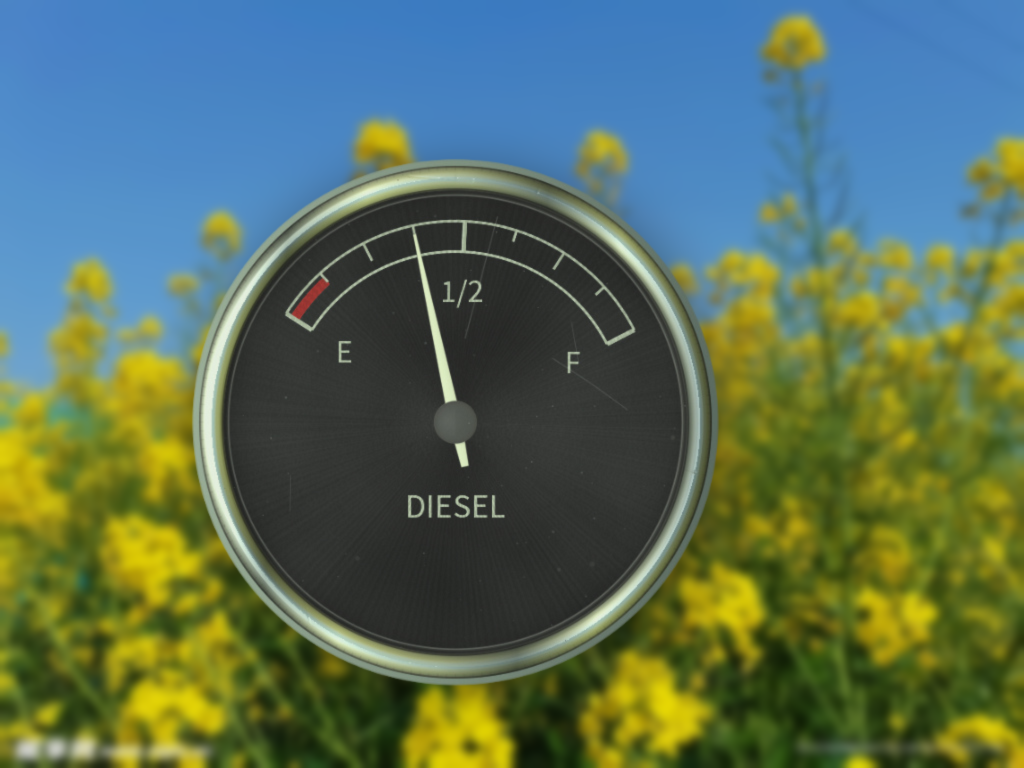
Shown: 0.375
